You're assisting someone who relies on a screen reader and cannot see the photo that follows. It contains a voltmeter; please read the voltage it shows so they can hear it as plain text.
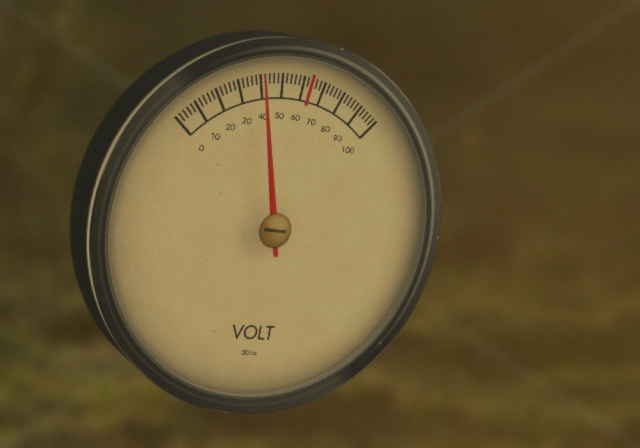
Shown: 40 V
